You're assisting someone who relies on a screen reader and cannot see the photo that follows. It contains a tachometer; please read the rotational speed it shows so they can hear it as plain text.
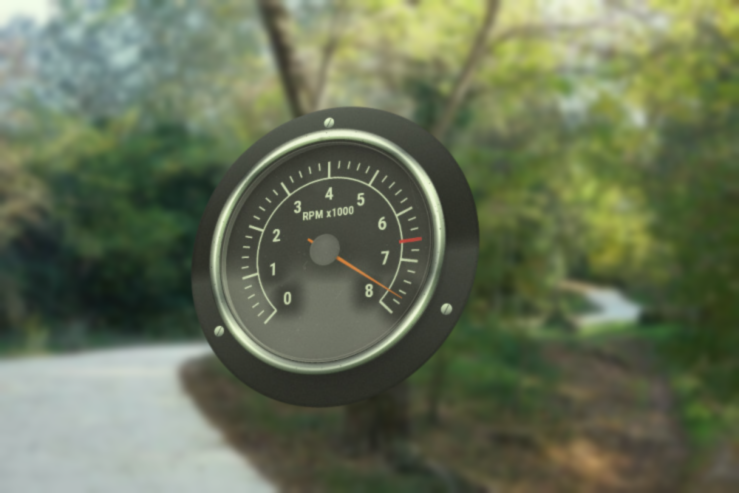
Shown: 7700 rpm
